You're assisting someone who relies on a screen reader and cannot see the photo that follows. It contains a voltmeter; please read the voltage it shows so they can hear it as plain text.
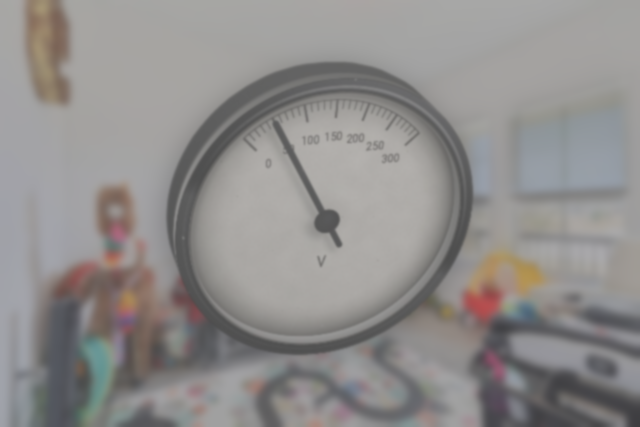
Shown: 50 V
